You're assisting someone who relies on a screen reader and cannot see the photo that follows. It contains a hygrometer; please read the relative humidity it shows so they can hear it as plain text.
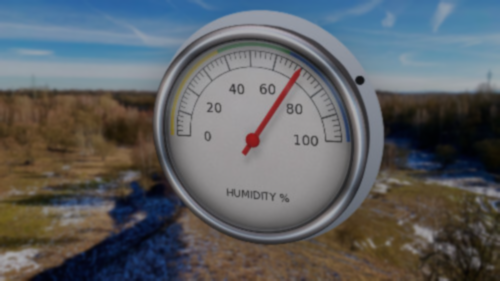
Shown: 70 %
